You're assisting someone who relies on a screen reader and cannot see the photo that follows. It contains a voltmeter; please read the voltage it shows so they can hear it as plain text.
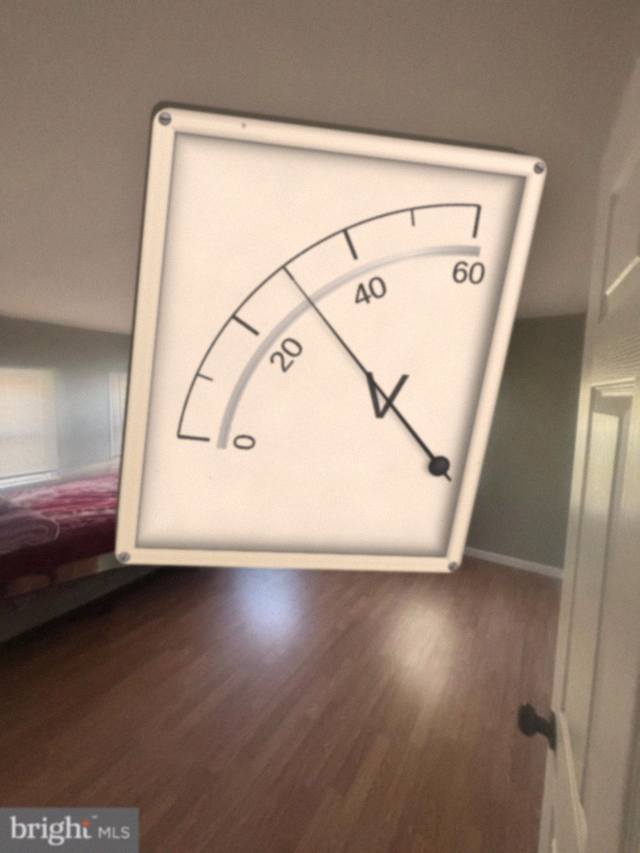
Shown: 30 V
